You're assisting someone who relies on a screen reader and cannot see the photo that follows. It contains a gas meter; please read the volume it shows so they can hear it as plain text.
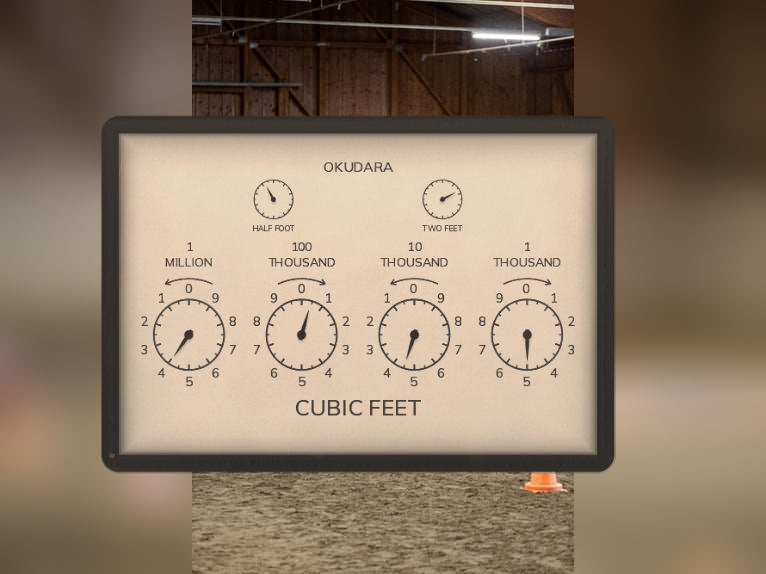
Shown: 404500 ft³
